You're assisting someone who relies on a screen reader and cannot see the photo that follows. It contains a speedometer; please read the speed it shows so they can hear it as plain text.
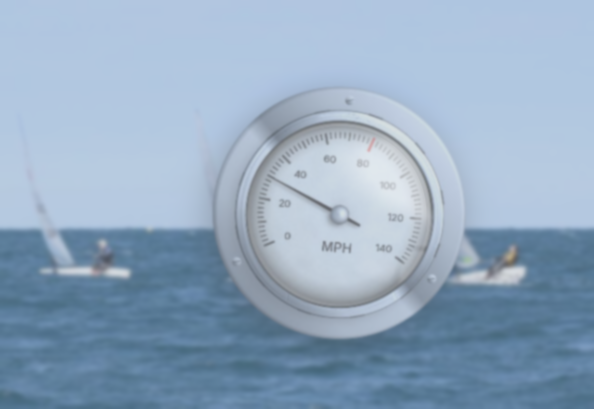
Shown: 30 mph
